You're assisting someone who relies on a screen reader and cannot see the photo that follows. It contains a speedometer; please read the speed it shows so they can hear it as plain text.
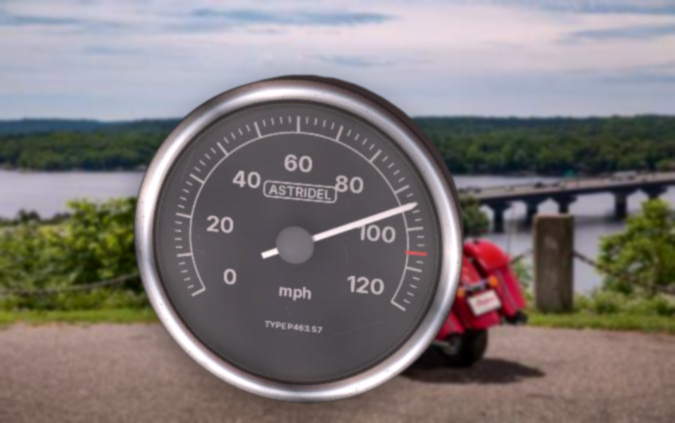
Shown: 94 mph
